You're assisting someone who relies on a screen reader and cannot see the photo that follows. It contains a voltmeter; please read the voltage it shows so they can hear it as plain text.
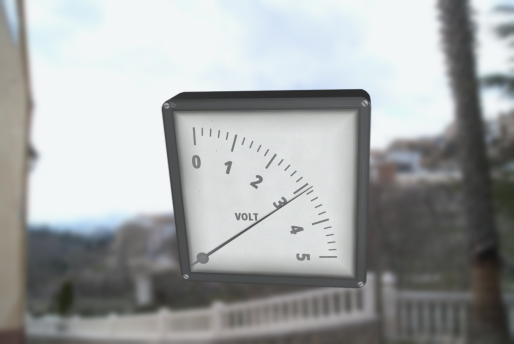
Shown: 3.1 V
